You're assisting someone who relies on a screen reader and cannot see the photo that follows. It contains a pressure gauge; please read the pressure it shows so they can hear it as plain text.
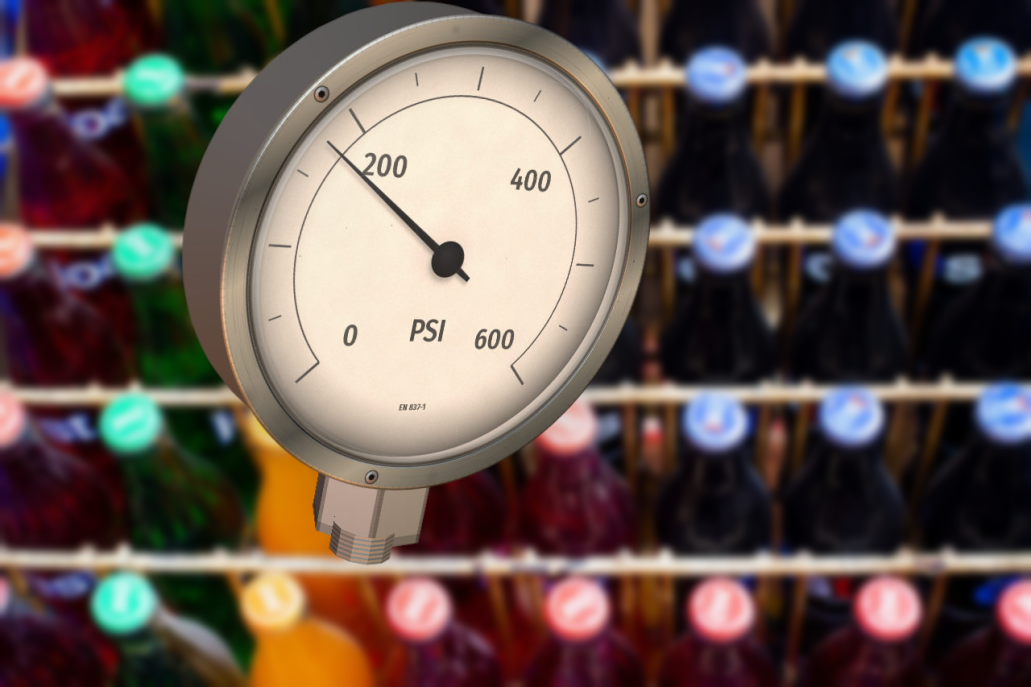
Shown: 175 psi
